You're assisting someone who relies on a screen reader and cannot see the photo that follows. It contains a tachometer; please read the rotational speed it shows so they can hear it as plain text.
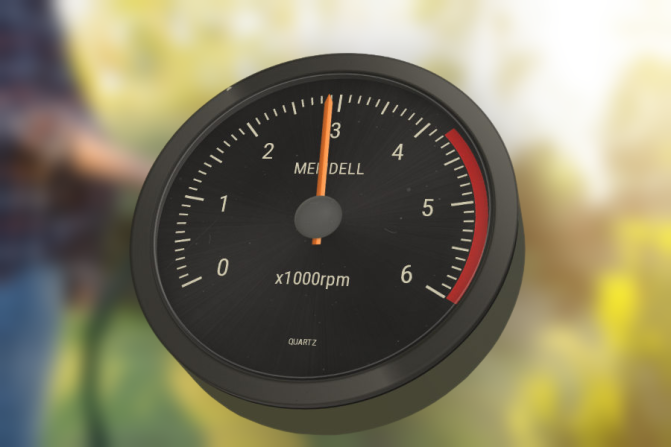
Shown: 2900 rpm
